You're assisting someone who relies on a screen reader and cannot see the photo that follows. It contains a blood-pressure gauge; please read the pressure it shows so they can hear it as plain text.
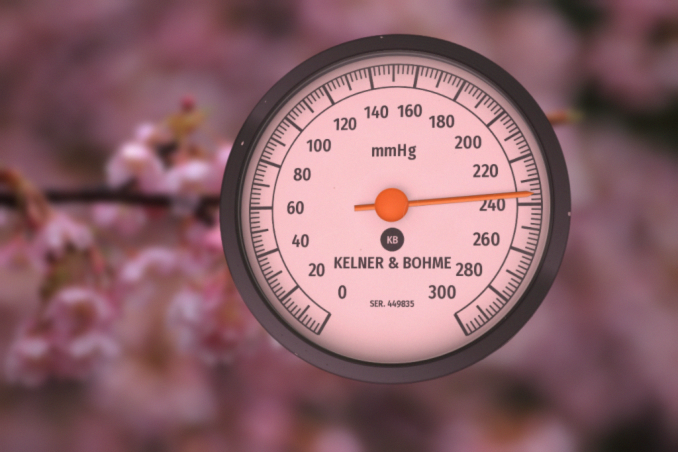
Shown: 236 mmHg
